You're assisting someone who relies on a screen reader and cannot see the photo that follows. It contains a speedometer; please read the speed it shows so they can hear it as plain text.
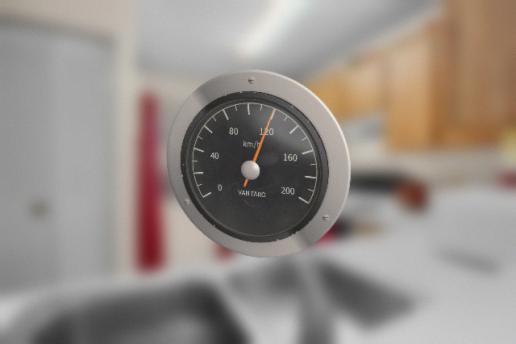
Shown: 120 km/h
